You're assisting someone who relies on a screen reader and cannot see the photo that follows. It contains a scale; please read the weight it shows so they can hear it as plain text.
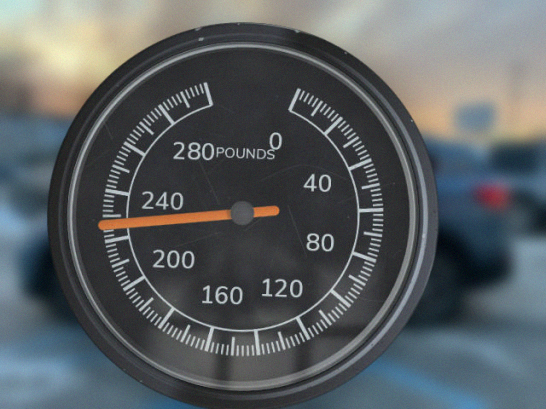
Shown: 226 lb
